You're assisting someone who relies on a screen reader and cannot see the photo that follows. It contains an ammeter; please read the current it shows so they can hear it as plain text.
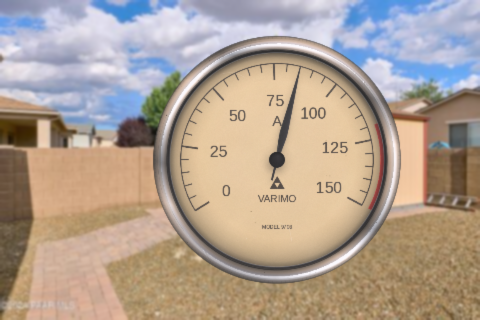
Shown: 85 A
